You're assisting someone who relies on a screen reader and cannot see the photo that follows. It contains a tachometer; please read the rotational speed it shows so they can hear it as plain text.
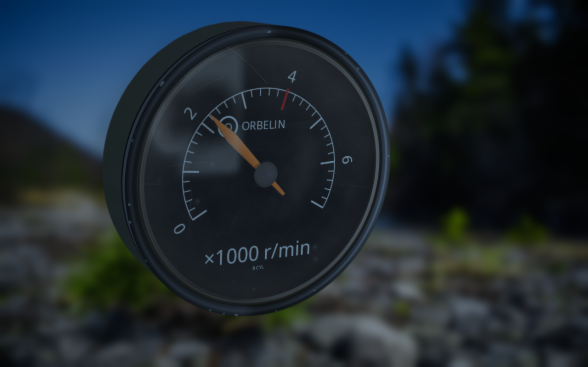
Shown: 2200 rpm
